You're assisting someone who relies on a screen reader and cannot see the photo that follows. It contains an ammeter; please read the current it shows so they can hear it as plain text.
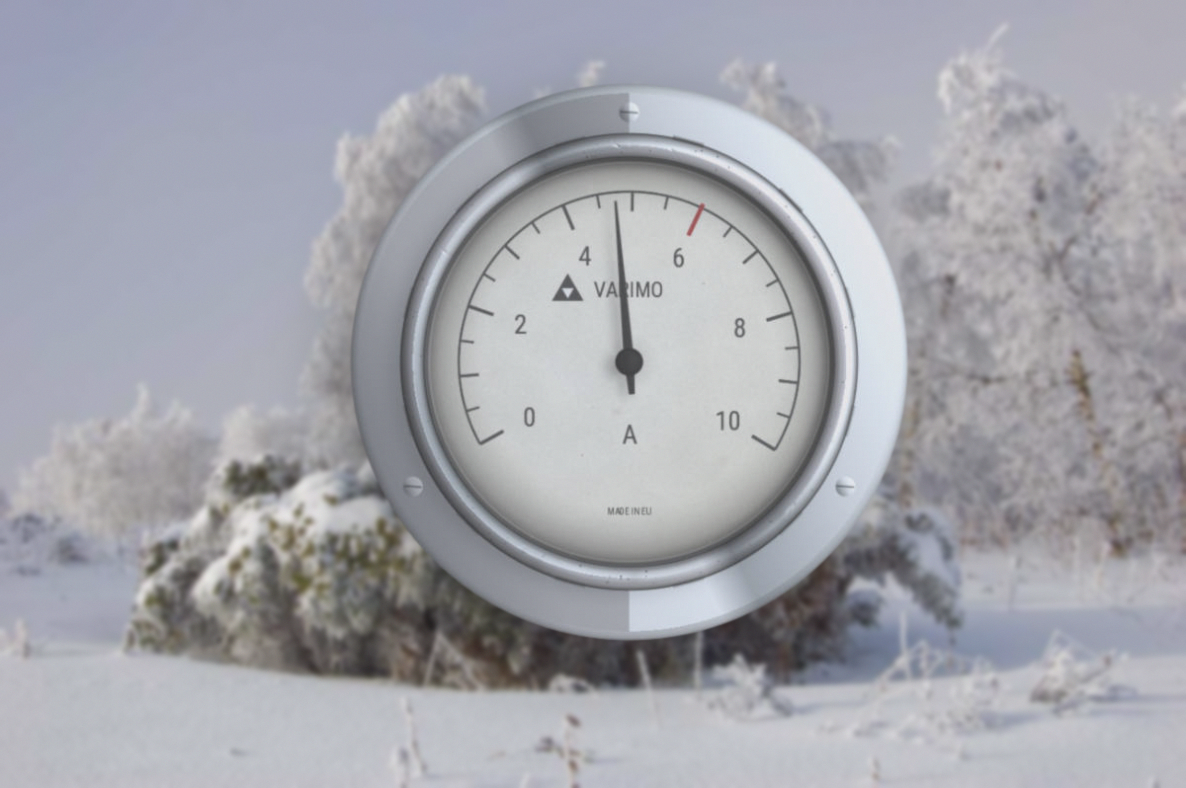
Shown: 4.75 A
